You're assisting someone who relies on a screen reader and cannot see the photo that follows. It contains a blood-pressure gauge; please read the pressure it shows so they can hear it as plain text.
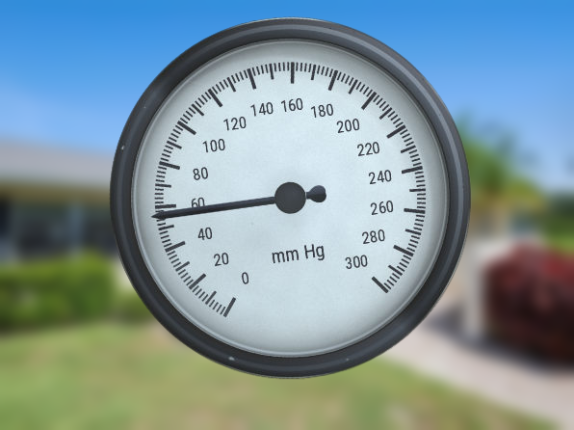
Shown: 56 mmHg
